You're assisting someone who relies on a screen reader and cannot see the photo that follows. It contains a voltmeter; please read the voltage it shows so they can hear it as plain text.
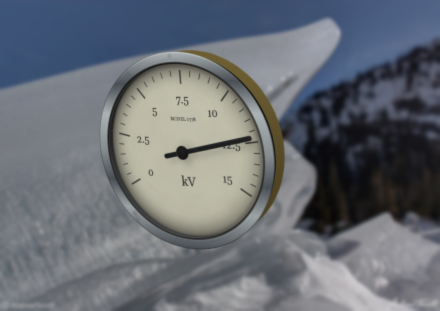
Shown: 12.25 kV
